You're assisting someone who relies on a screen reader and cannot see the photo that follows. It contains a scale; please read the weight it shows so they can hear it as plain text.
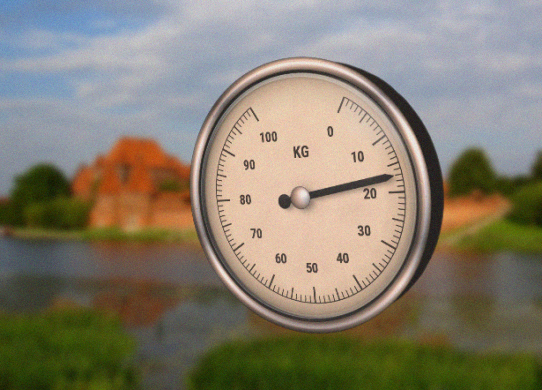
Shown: 17 kg
